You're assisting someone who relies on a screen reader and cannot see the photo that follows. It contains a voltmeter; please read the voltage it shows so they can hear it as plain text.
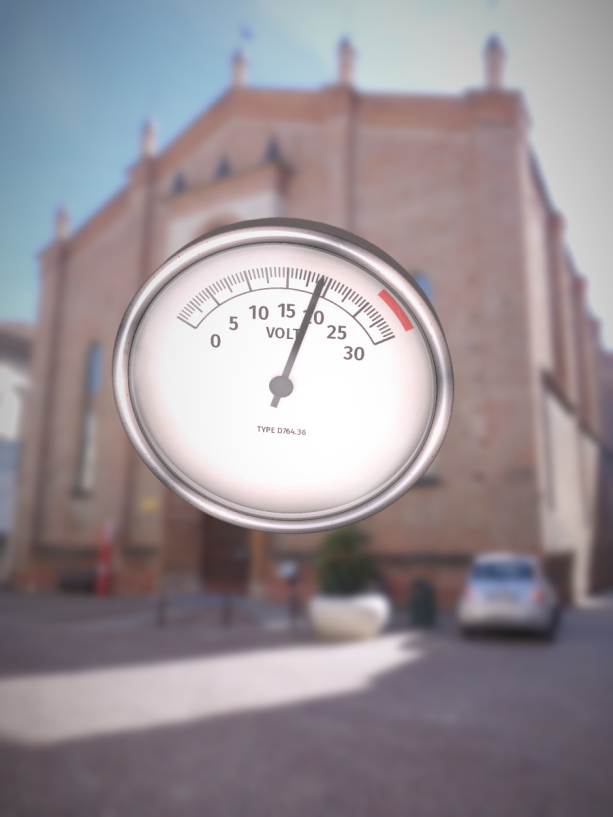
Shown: 19 V
